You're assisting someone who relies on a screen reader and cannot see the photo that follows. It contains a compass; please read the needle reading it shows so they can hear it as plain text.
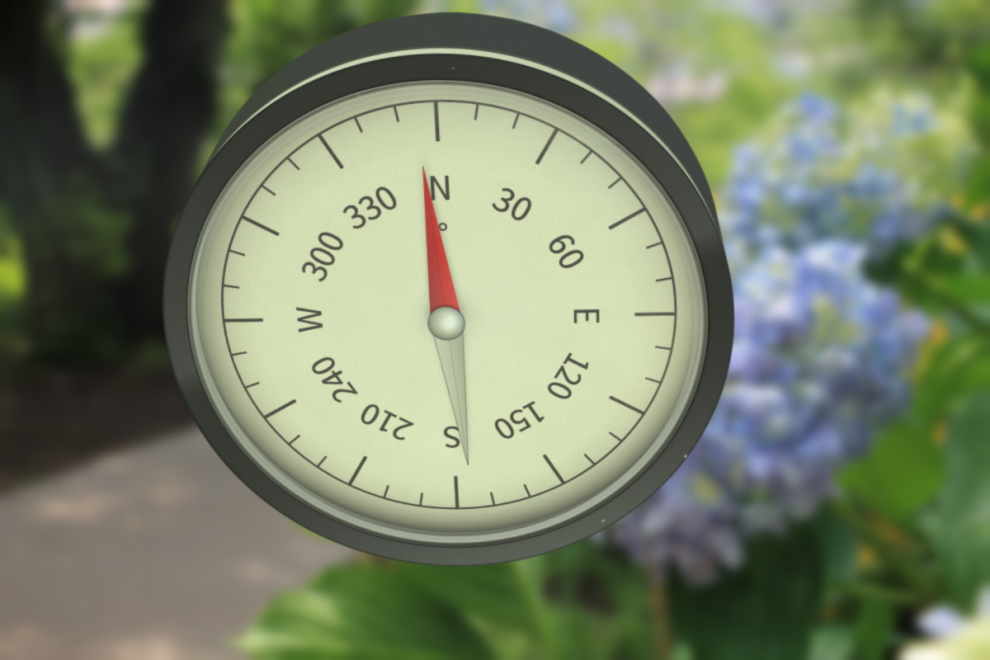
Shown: 355 °
